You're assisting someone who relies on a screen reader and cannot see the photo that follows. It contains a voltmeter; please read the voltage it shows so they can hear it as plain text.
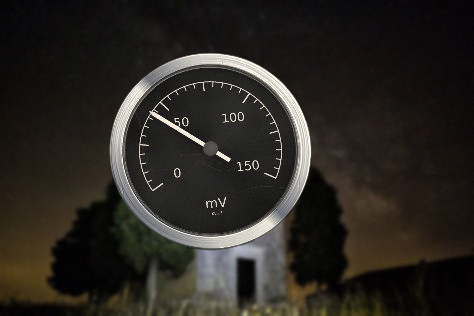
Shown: 42.5 mV
